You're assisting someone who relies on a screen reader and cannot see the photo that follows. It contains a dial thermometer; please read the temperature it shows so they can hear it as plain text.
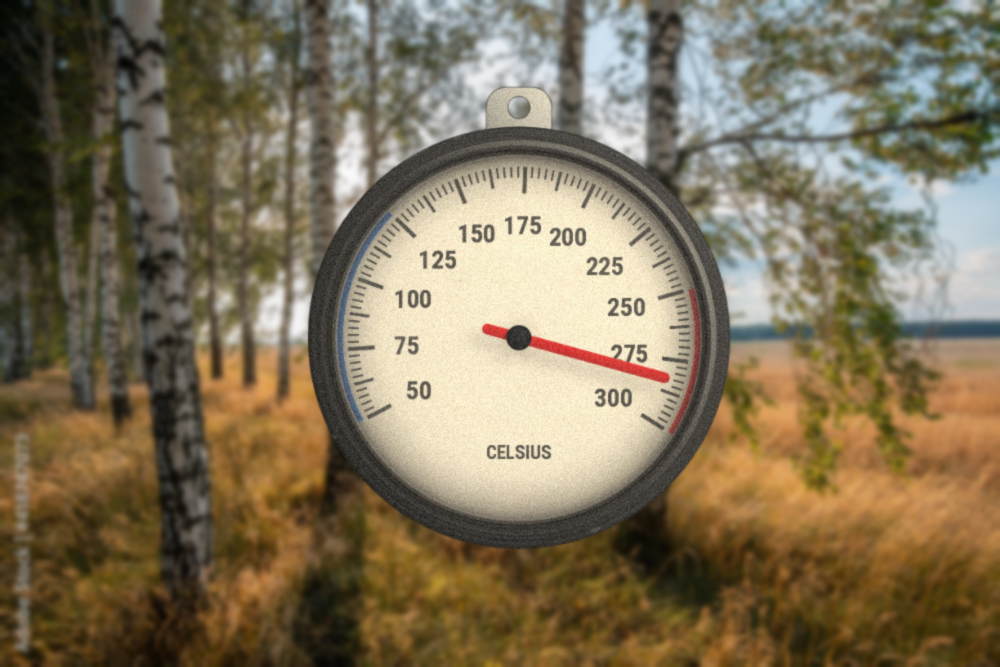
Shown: 282.5 °C
